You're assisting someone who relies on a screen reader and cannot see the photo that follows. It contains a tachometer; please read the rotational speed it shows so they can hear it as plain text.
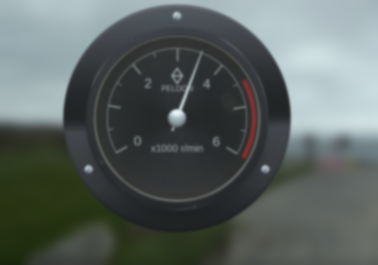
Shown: 3500 rpm
